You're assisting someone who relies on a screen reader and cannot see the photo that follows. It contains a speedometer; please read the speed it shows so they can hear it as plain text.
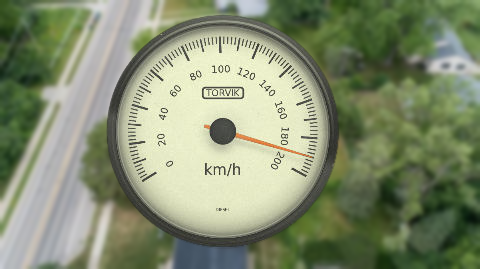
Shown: 190 km/h
